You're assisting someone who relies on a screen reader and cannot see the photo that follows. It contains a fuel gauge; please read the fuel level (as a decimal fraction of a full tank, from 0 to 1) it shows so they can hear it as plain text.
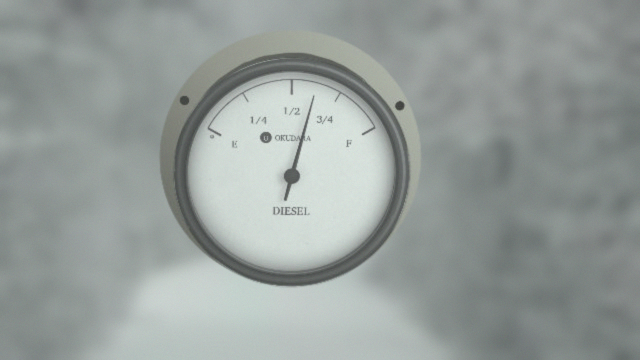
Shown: 0.625
